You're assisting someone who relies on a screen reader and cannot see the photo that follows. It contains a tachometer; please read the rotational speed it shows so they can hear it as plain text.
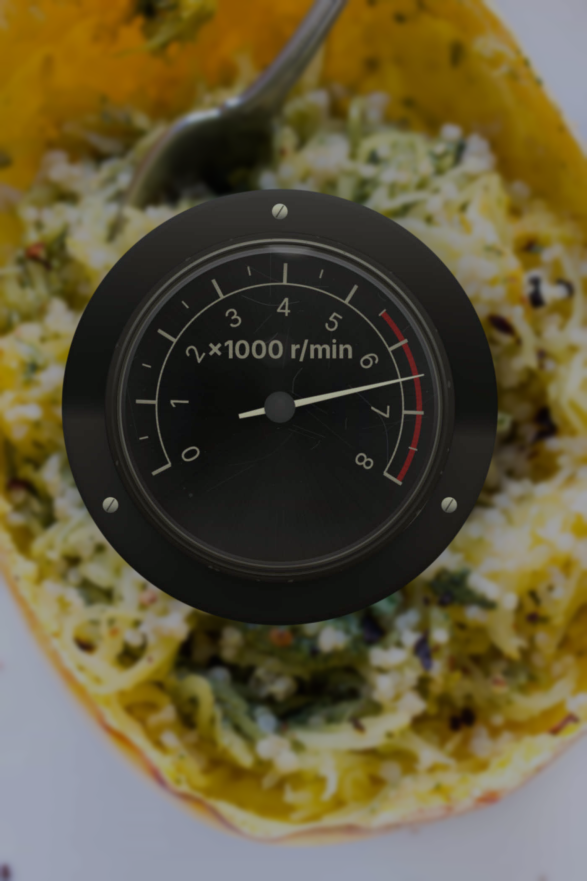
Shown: 6500 rpm
